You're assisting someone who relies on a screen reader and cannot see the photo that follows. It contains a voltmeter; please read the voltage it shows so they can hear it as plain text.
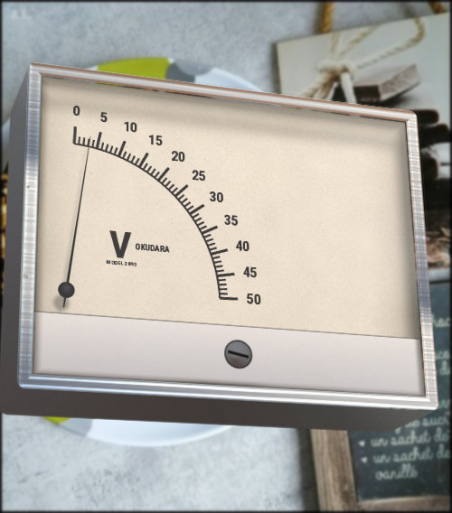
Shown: 3 V
